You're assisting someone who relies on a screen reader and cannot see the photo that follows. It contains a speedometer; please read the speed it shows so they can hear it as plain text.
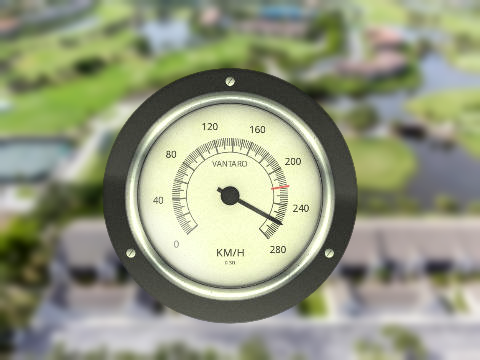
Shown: 260 km/h
